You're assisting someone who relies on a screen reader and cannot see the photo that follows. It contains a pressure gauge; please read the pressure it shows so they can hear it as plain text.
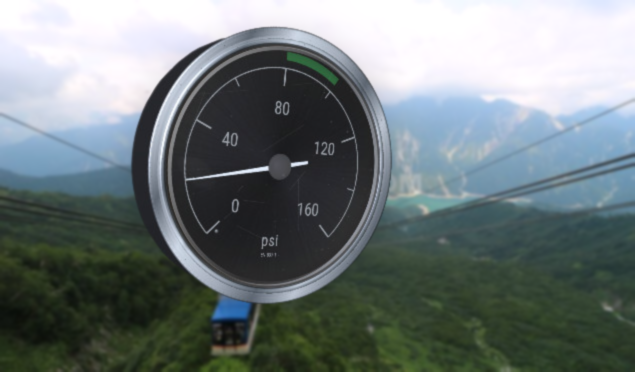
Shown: 20 psi
